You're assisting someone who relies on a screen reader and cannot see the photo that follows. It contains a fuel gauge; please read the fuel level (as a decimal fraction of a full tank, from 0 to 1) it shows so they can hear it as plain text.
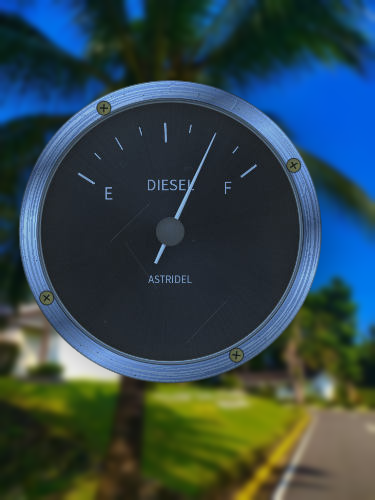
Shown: 0.75
